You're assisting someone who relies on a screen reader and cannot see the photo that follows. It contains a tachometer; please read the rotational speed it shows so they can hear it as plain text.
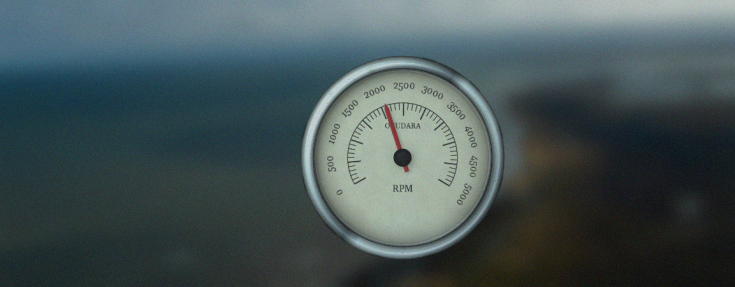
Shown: 2100 rpm
